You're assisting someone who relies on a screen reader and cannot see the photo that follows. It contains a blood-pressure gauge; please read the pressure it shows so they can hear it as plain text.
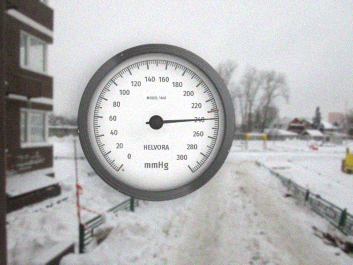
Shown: 240 mmHg
